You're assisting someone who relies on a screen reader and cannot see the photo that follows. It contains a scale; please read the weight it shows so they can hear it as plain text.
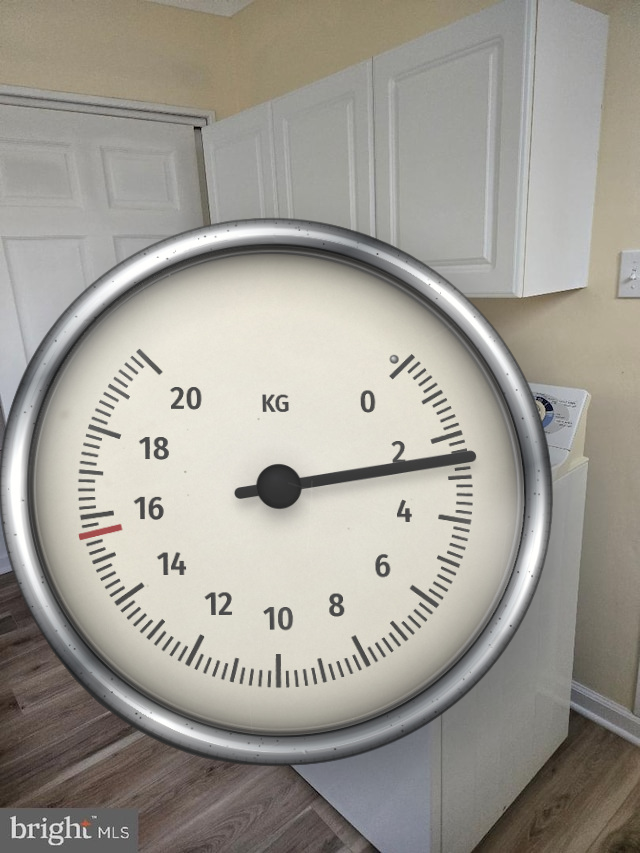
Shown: 2.6 kg
